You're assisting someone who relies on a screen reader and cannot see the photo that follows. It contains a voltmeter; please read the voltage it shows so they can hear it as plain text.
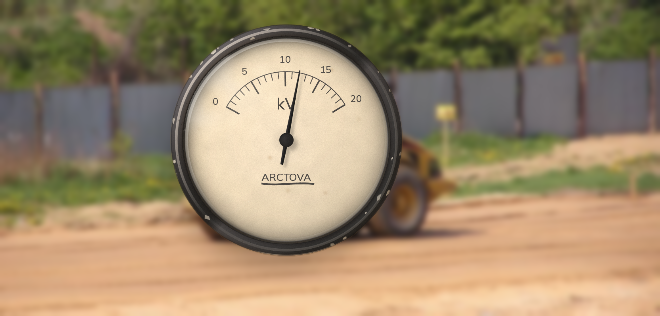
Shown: 12 kV
